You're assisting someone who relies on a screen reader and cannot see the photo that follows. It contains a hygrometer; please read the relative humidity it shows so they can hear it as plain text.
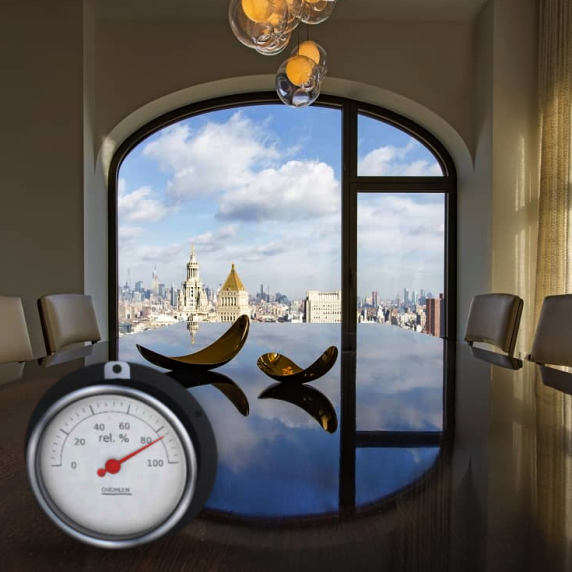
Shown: 84 %
